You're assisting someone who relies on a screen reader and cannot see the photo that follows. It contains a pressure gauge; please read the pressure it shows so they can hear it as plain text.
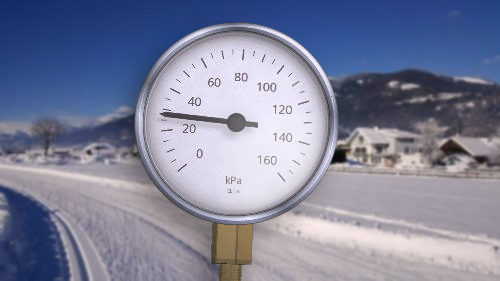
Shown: 27.5 kPa
